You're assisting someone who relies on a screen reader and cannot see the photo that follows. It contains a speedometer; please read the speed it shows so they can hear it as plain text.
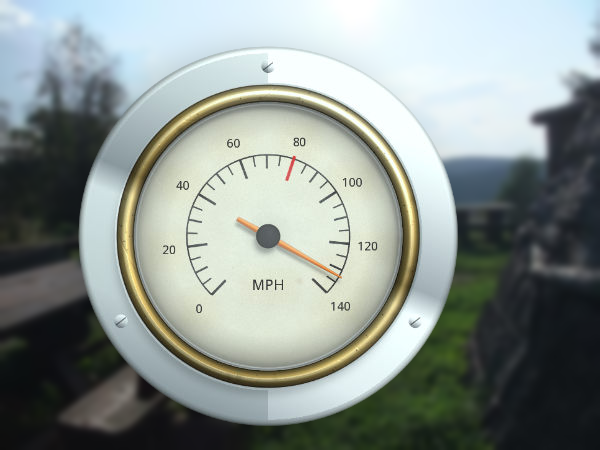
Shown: 132.5 mph
